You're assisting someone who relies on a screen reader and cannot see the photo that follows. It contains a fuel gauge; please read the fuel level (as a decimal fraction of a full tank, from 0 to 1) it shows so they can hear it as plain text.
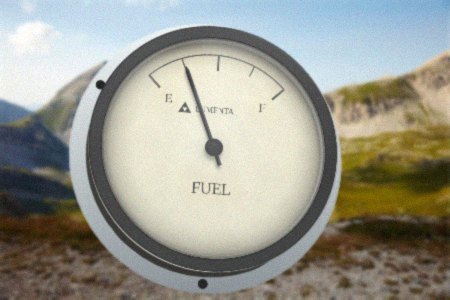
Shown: 0.25
